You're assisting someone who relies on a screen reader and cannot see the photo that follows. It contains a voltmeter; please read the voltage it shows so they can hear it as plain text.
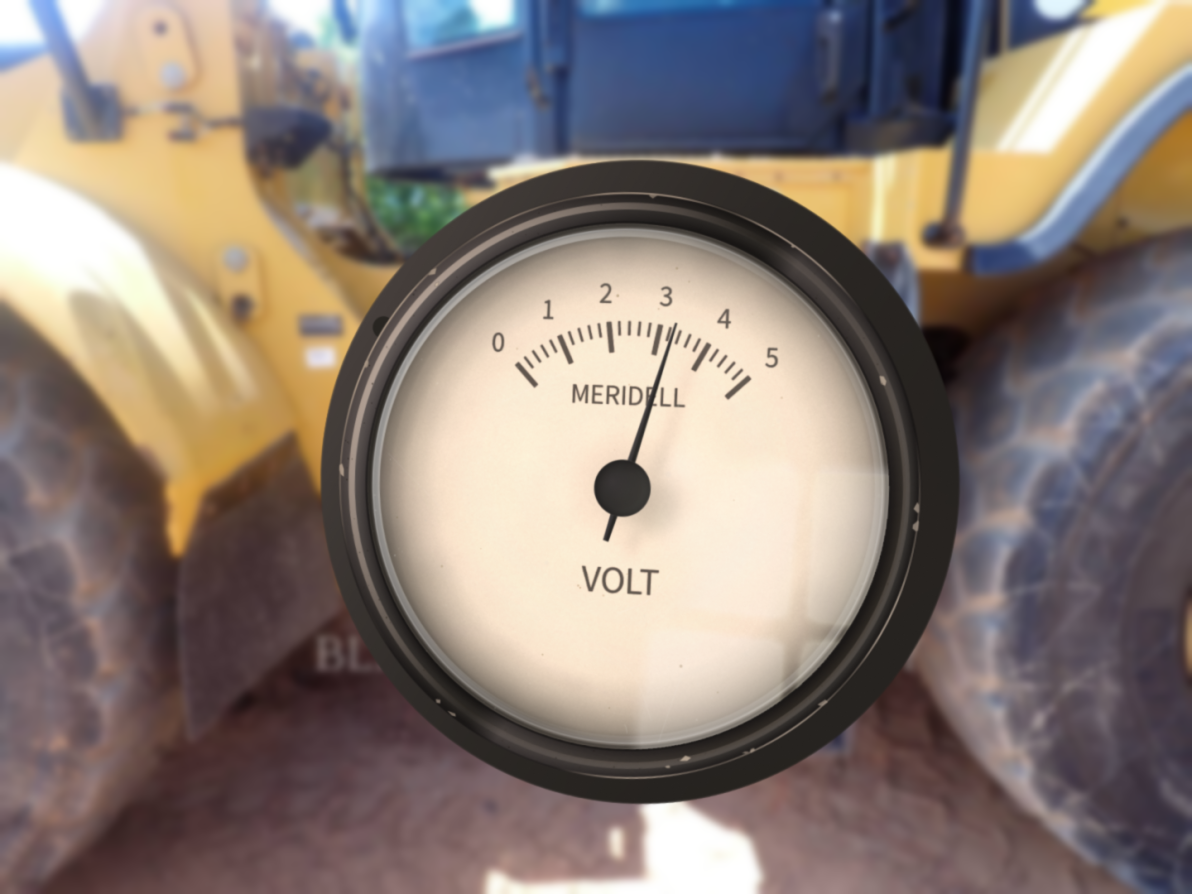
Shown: 3.3 V
